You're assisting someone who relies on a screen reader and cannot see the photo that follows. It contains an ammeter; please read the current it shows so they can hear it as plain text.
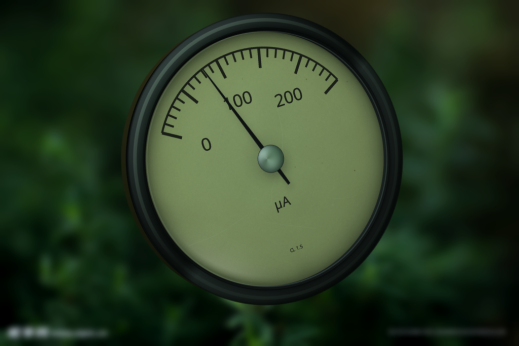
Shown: 80 µA
